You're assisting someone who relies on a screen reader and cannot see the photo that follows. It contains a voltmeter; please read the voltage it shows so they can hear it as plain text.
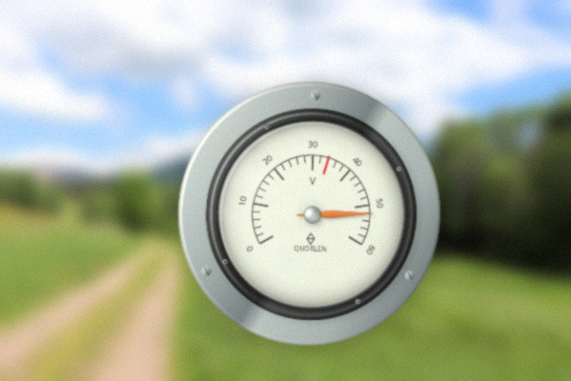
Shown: 52 V
